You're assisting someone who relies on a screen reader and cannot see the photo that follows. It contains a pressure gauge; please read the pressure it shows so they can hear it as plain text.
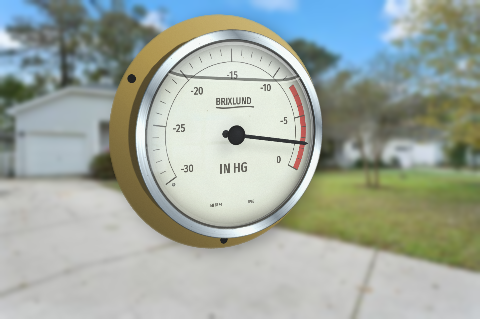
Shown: -2.5 inHg
